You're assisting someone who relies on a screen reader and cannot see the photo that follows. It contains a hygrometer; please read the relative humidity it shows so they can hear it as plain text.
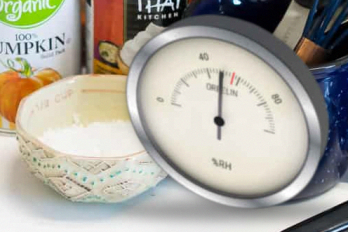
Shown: 50 %
